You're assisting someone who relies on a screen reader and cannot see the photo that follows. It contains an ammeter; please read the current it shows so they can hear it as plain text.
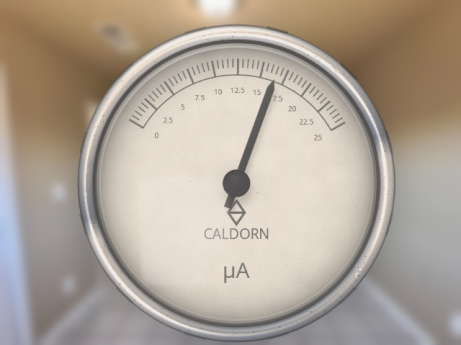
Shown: 16.5 µA
